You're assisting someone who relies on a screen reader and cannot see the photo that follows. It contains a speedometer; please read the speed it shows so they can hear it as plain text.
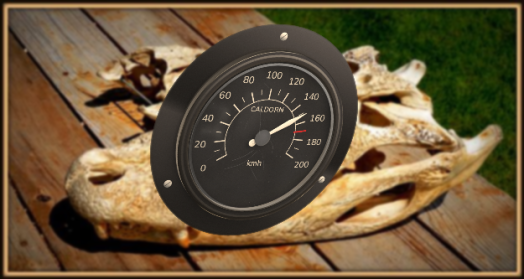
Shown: 150 km/h
